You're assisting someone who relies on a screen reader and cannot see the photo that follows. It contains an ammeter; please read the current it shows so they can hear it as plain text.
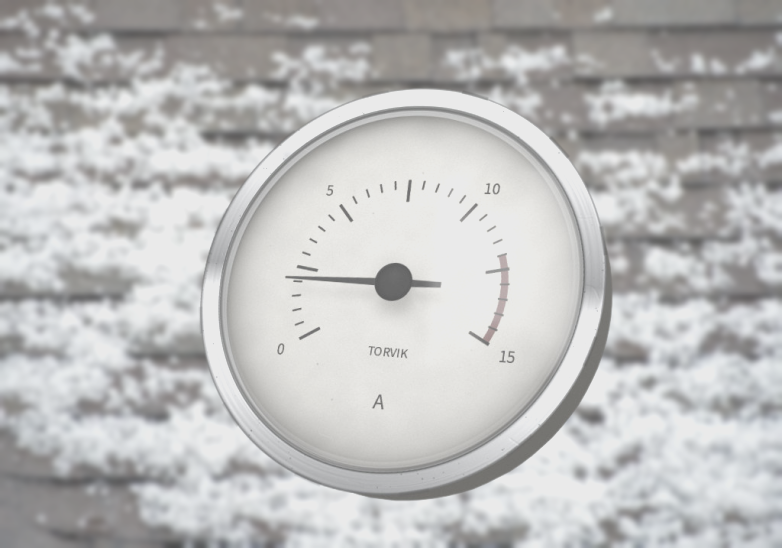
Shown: 2 A
